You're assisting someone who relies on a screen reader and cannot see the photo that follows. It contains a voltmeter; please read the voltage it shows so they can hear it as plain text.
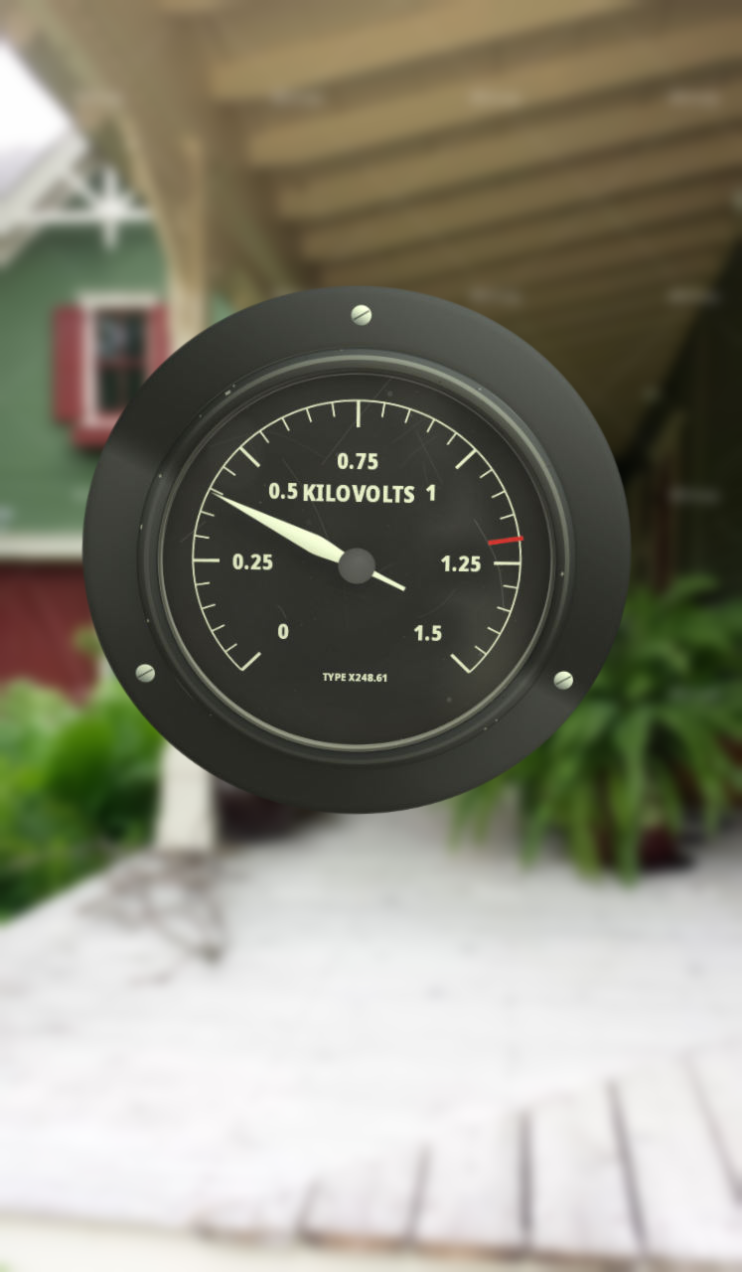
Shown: 0.4 kV
